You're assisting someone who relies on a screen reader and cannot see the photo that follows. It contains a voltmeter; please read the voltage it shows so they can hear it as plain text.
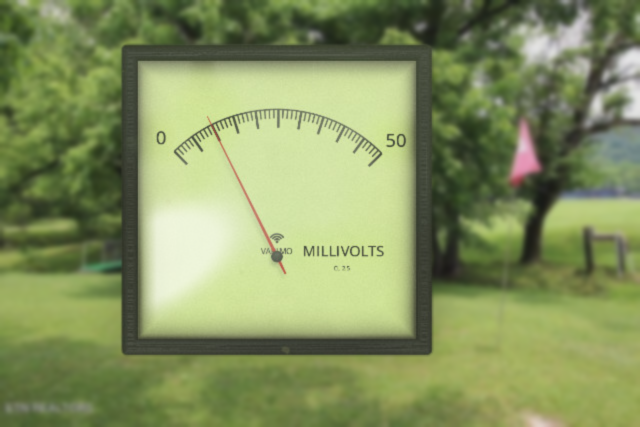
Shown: 10 mV
